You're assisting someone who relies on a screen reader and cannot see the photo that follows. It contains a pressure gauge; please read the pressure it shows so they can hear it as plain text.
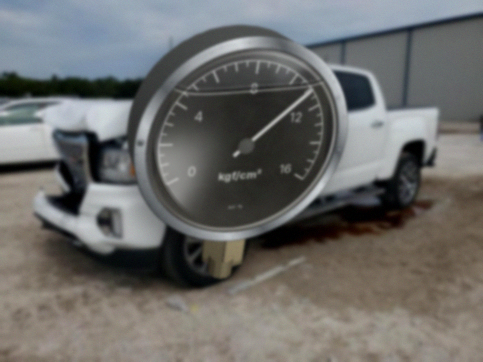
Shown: 11 kg/cm²
